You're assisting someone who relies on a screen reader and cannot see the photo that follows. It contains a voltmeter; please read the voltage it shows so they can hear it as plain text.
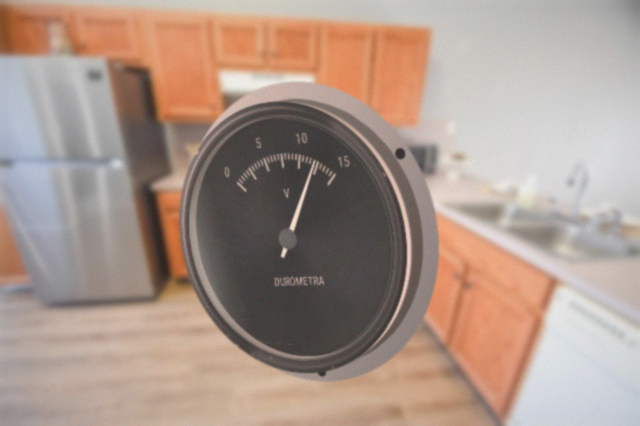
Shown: 12.5 V
